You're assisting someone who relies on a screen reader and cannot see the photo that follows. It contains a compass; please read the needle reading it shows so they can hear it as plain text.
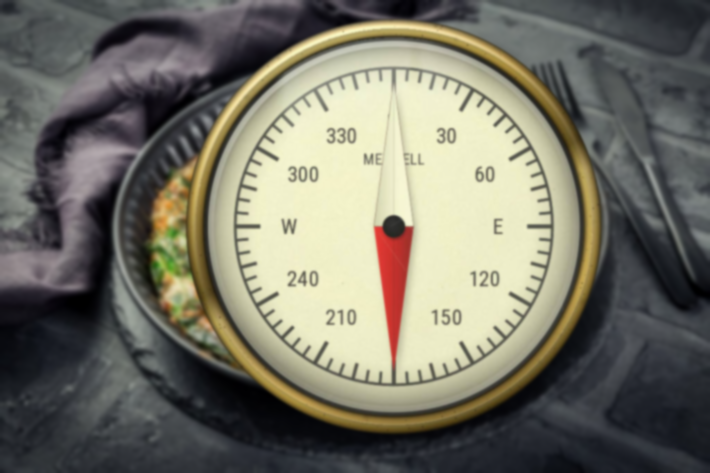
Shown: 180 °
